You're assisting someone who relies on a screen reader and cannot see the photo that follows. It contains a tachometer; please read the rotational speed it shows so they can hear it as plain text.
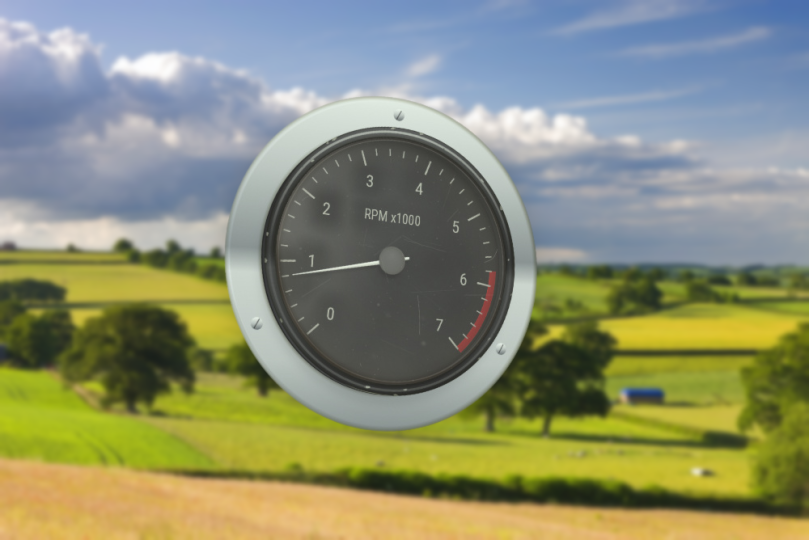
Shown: 800 rpm
